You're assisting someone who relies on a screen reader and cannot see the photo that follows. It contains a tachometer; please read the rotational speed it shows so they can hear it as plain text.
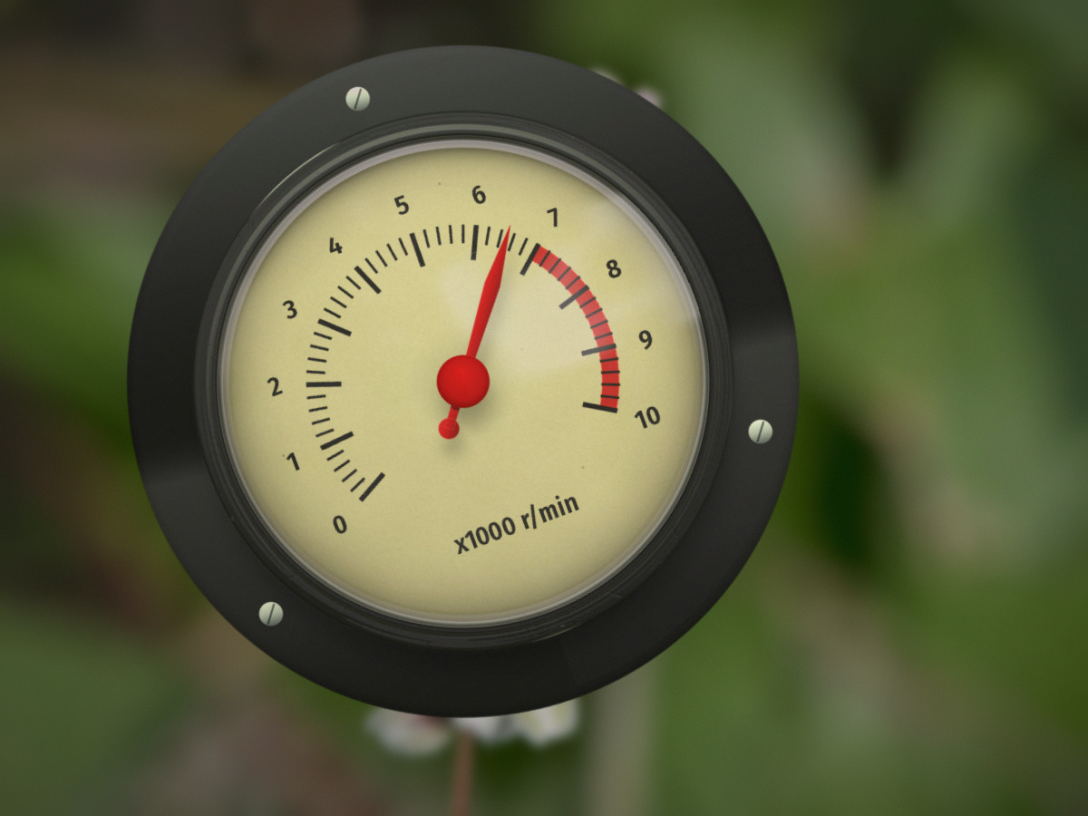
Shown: 6500 rpm
